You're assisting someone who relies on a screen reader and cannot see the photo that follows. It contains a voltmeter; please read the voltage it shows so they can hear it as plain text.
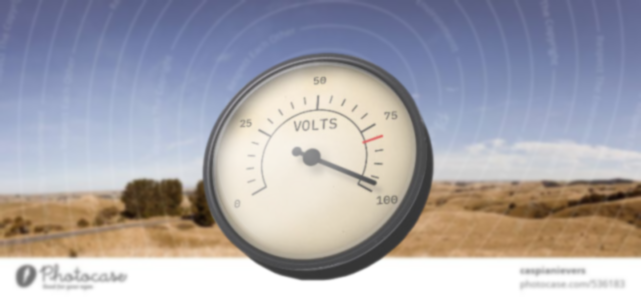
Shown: 97.5 V
